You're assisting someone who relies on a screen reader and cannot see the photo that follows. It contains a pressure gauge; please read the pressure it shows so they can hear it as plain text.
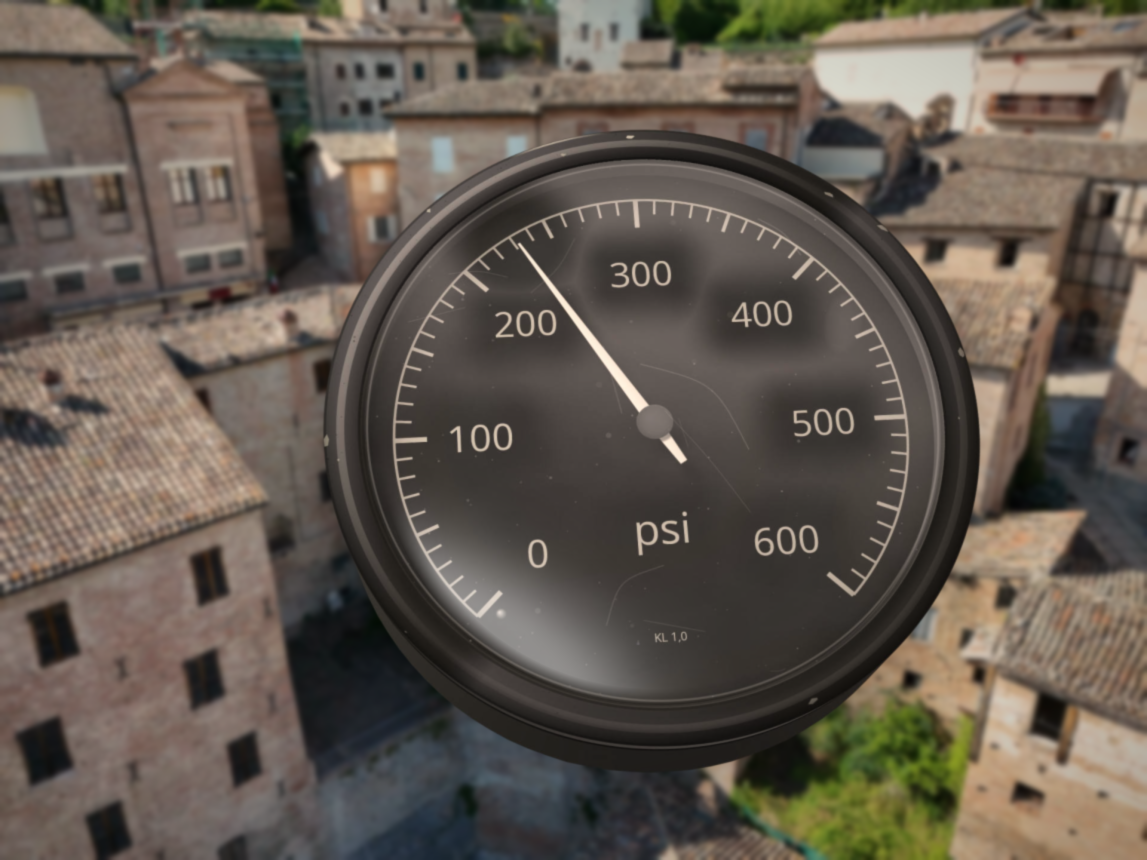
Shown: 230 psi
